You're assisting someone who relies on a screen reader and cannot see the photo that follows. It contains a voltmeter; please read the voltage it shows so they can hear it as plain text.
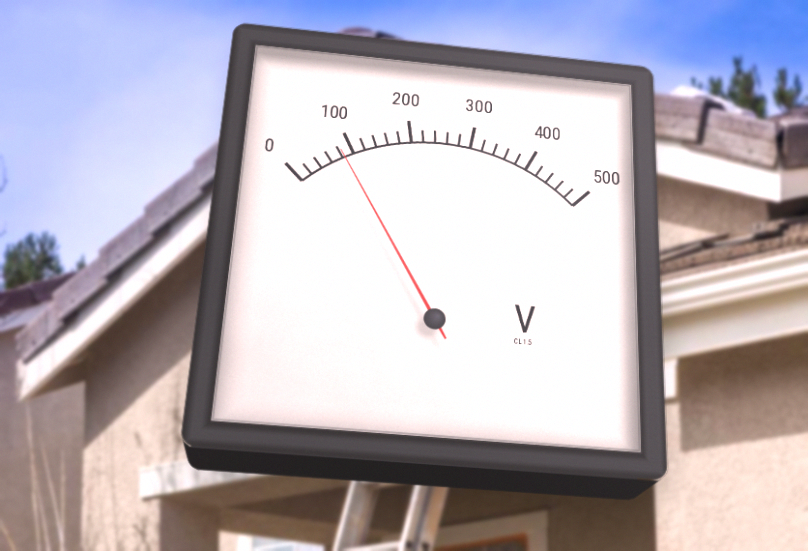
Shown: 80 V
